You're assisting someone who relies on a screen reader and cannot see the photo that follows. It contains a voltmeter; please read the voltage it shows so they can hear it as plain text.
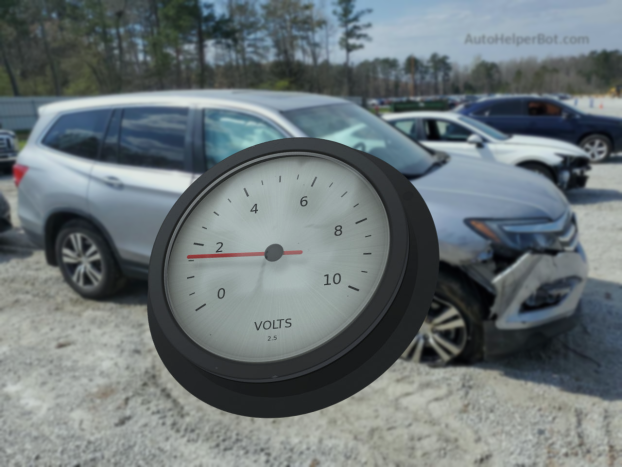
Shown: 1.5 V
